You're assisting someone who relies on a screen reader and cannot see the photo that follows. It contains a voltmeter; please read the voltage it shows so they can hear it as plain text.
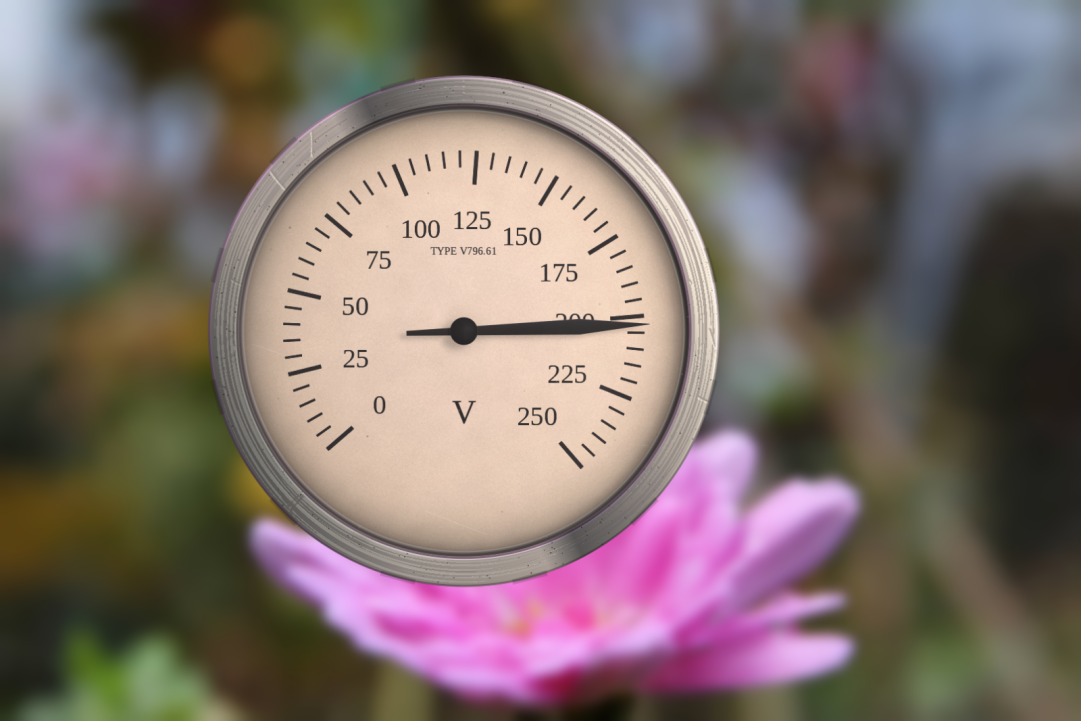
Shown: 202.5 V
